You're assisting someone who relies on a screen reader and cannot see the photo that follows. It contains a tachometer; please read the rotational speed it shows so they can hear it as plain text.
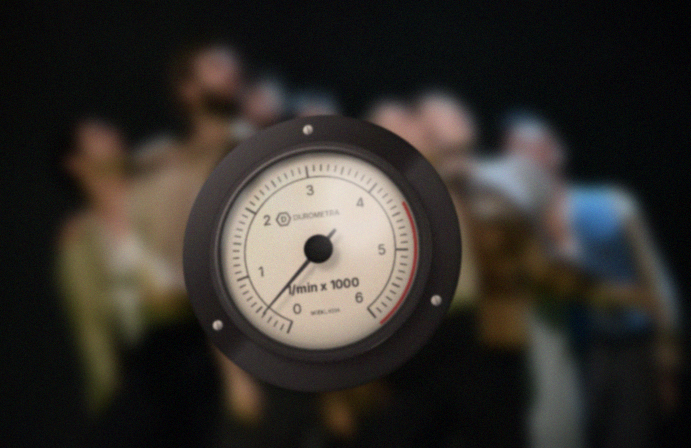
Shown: 400 rpm
